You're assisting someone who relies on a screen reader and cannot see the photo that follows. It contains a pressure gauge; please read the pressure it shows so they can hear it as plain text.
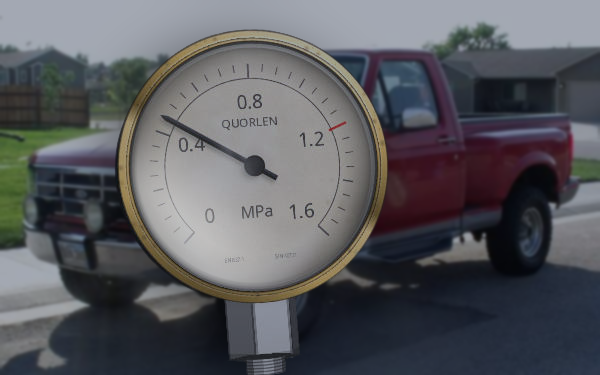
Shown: 0.45 MPa
